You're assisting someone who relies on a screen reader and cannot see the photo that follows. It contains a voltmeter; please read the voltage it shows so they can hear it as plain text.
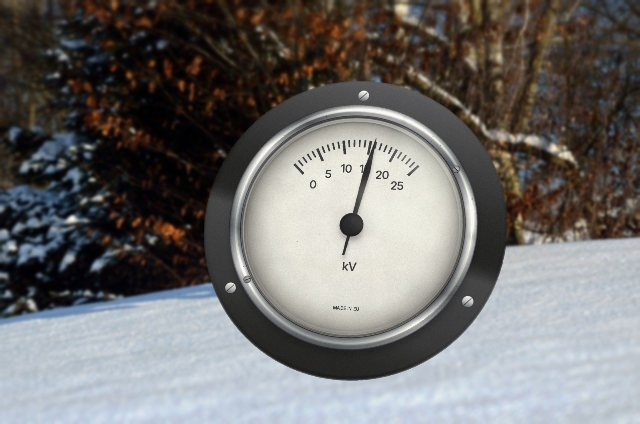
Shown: 16 kV
